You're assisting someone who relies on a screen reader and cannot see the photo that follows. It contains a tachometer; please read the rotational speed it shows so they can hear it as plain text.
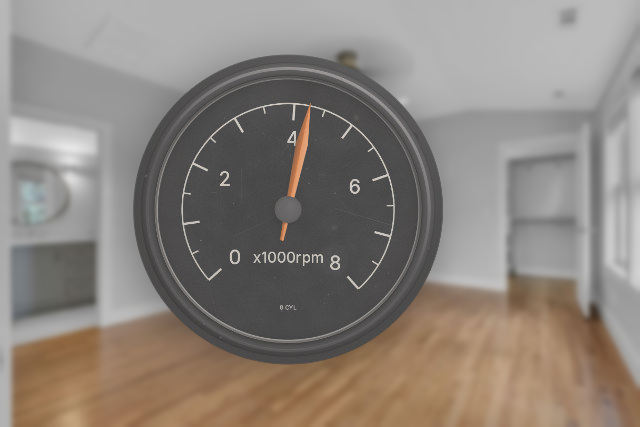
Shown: 4250 rpm
